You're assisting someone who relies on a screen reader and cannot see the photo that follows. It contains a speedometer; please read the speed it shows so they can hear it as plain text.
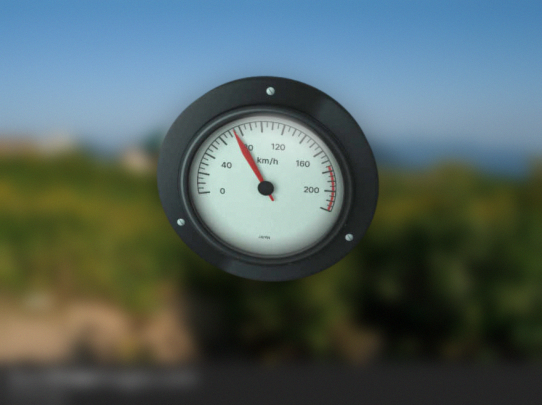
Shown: 75 km/h
